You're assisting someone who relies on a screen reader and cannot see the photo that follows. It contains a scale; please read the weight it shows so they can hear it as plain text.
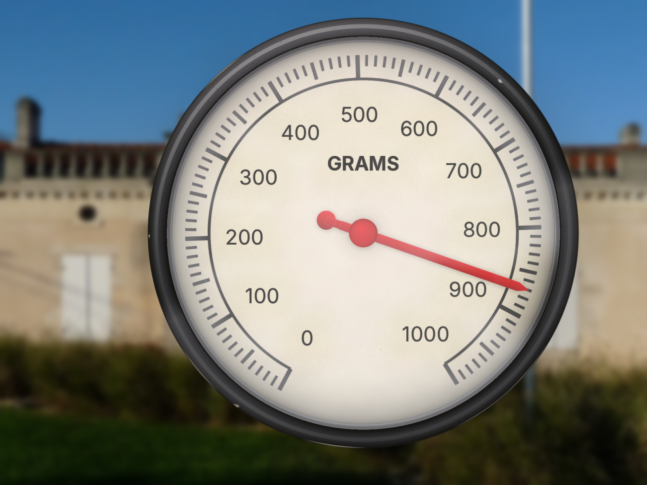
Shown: 870 g
